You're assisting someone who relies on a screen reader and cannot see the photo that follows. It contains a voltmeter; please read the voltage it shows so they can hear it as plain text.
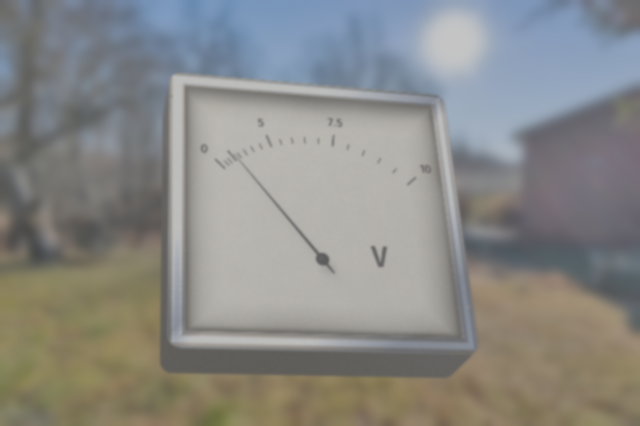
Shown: 2.5 V
